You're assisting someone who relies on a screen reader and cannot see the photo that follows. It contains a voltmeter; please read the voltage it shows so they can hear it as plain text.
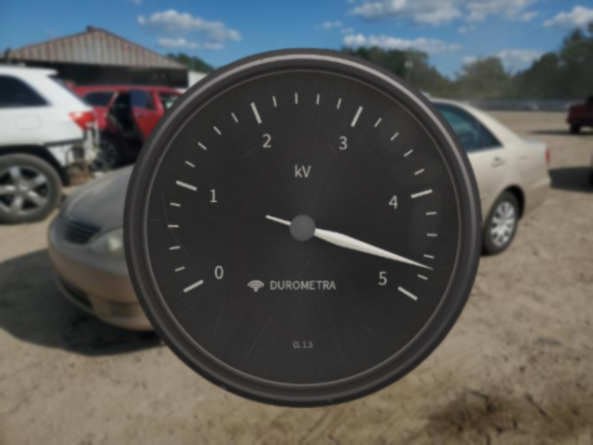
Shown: 4.7 kV
